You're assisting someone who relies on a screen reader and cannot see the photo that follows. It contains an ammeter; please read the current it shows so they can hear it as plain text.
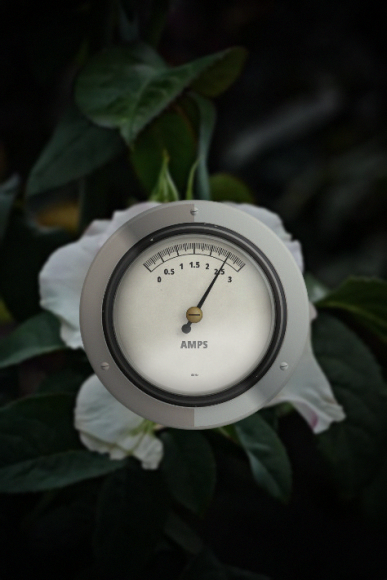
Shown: 2.5 A
